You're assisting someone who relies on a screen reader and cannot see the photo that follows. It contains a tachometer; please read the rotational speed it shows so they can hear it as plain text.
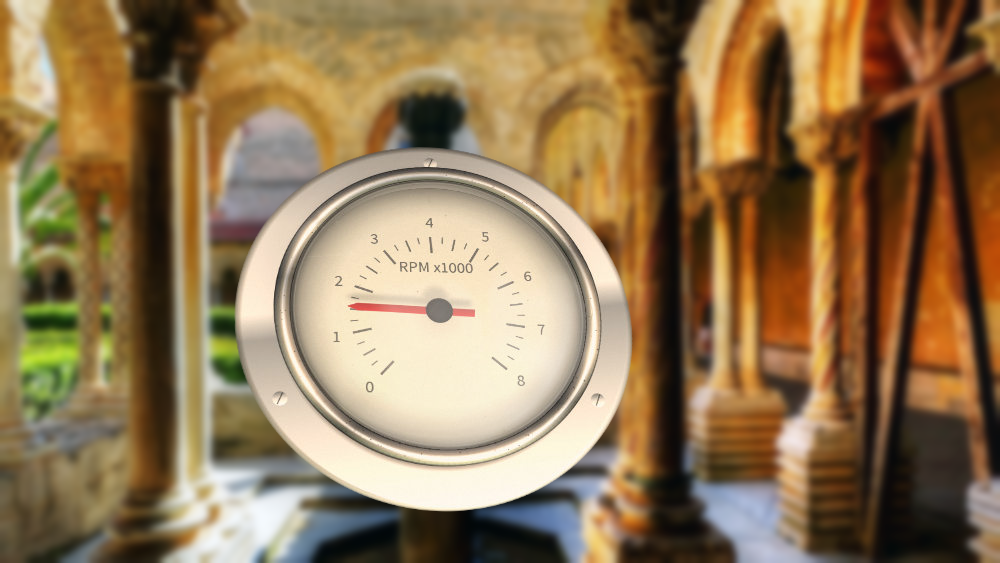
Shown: 1500 rpm
